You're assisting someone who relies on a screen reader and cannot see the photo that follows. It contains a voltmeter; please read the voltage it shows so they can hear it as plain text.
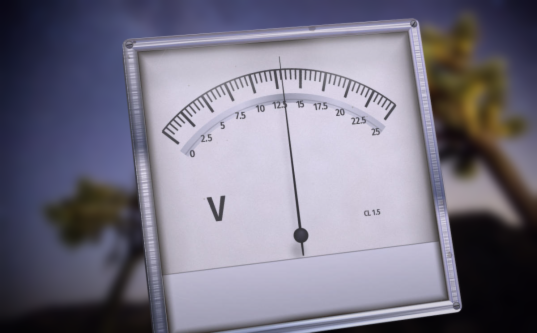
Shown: 13 V
